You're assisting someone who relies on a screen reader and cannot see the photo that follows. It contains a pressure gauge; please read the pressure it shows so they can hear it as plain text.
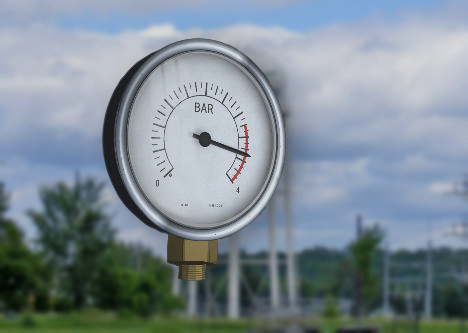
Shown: 3.5 bar
